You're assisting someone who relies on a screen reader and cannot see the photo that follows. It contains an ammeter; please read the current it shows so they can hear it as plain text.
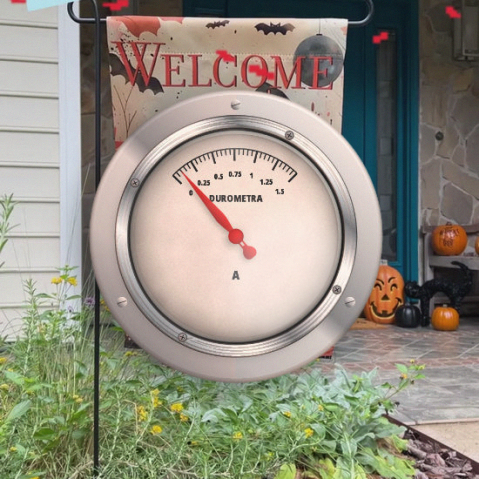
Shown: 0.1 A
